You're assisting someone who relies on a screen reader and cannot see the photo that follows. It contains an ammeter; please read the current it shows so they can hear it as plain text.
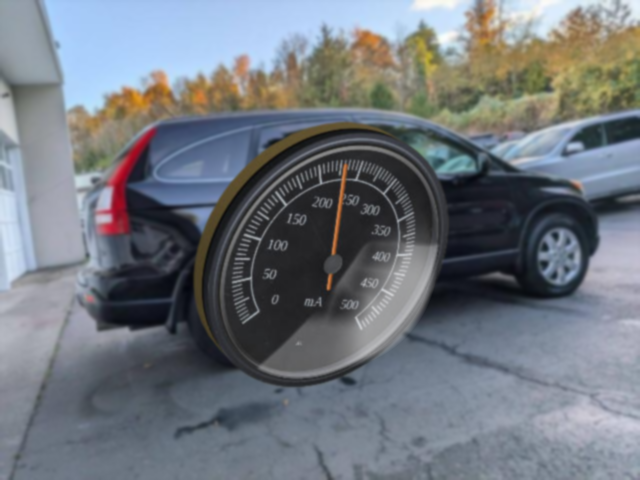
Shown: 225 mA
